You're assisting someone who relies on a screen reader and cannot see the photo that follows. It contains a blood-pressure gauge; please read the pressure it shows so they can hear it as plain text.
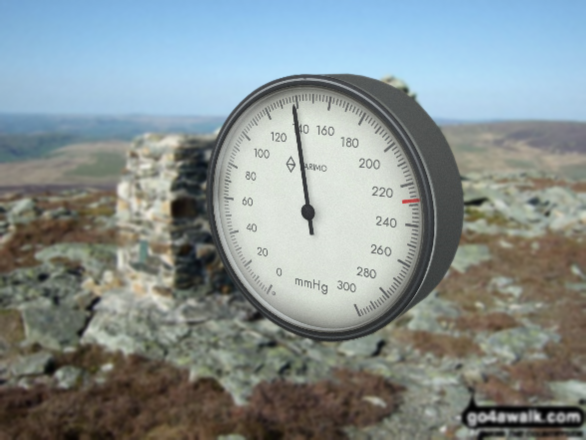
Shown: 140 mmHg
